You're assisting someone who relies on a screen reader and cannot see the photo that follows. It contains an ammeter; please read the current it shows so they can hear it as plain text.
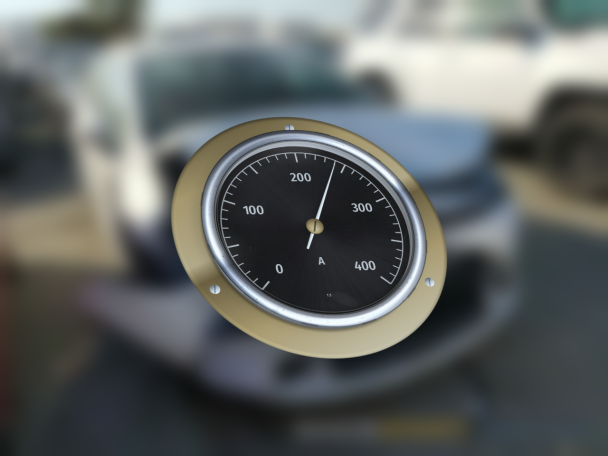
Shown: 240 A
